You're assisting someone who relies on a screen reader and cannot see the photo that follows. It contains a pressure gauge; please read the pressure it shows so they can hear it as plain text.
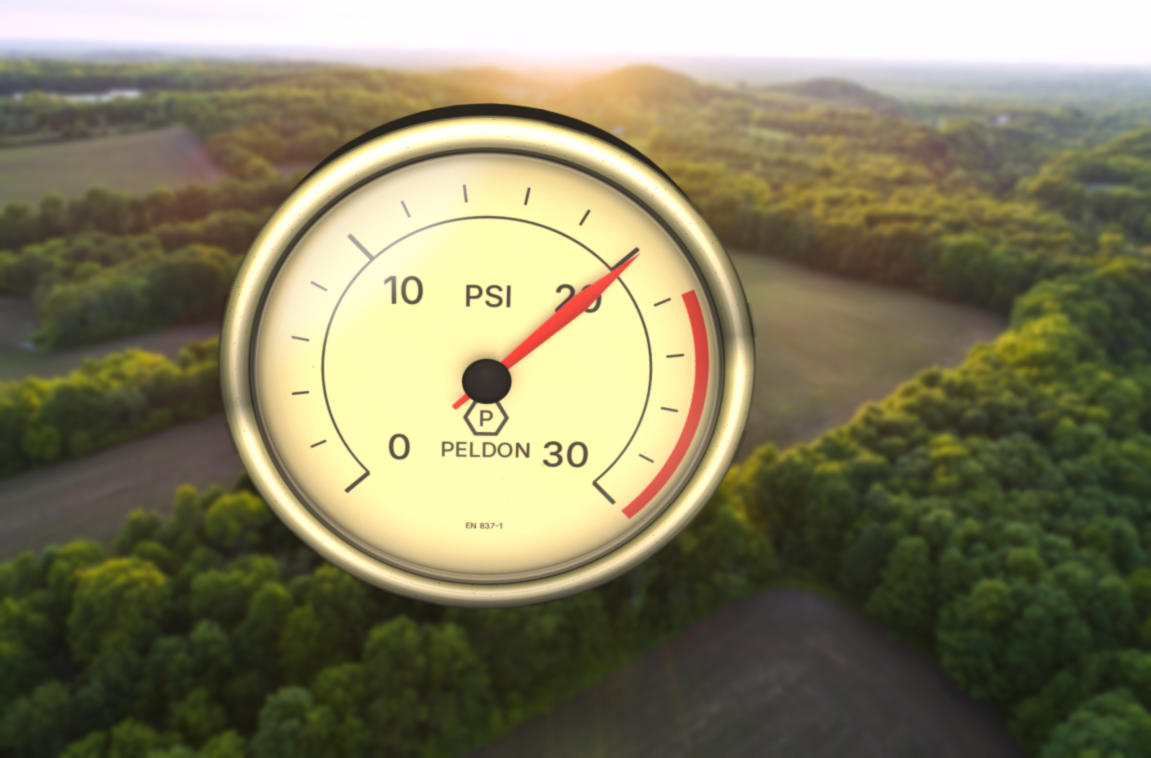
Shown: 20 psi
